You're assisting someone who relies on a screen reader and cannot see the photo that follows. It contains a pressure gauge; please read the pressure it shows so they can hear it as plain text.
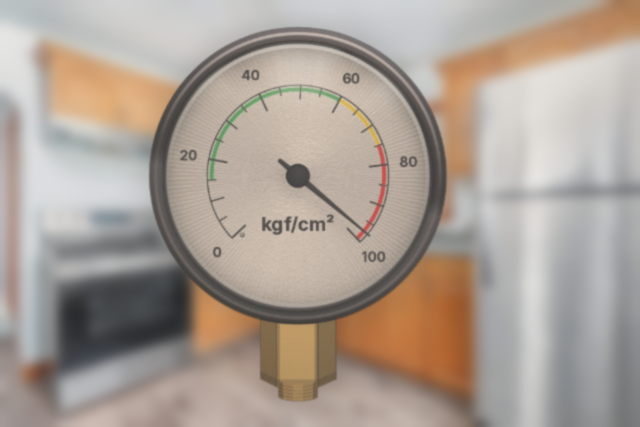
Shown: 97.5 kg/cm²
